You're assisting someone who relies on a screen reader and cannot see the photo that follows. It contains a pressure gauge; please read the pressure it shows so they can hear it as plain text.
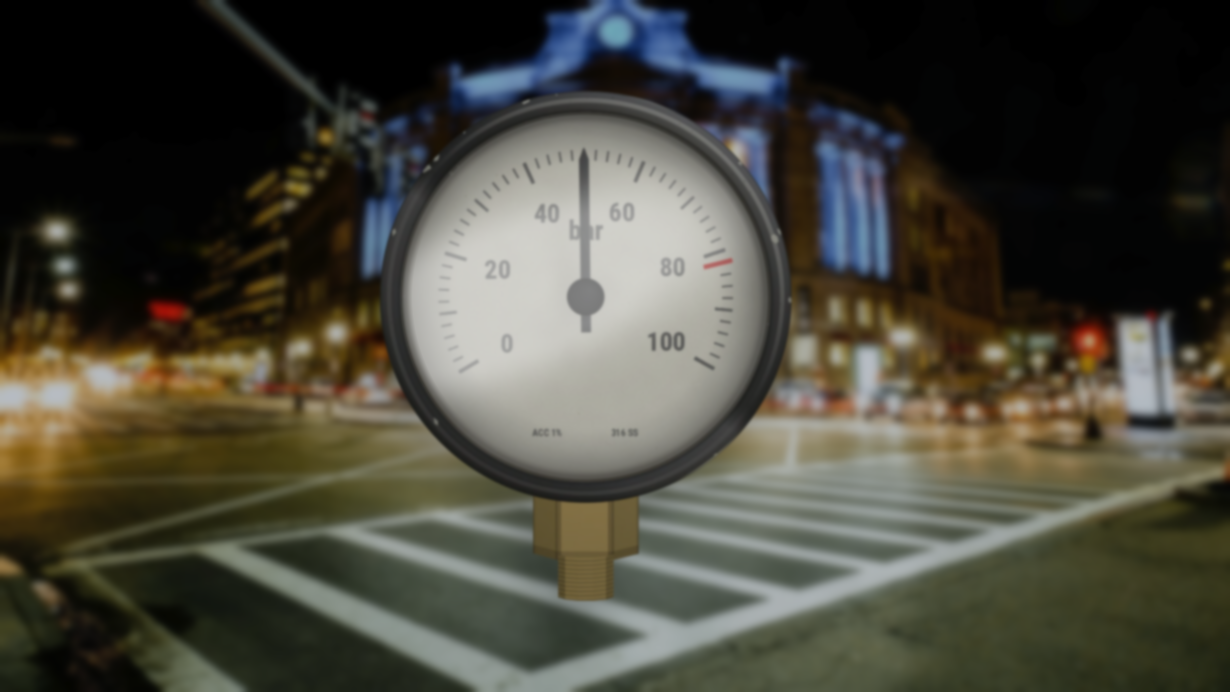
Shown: 50 bar
